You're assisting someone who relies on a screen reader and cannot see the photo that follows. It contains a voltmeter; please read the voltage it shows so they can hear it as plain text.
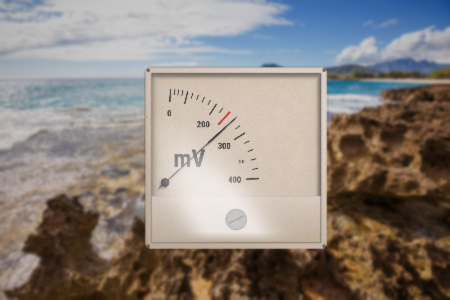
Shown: 260 mV
